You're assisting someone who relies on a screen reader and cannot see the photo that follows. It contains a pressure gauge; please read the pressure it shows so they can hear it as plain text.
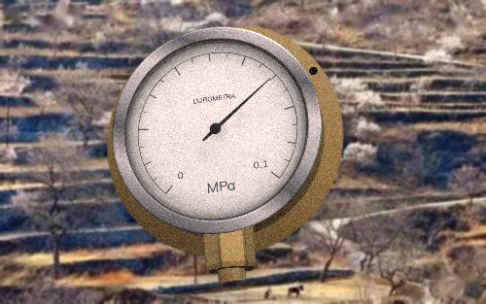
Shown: 0.07 MPa
